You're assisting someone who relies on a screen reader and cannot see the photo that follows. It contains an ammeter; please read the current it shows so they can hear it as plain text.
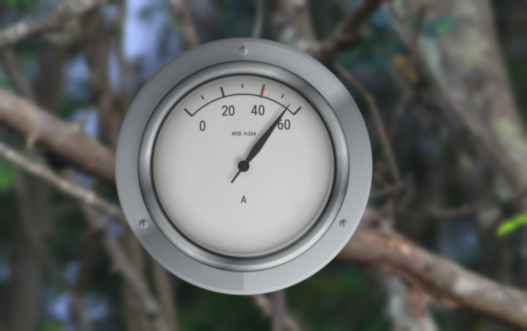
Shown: 55 A
